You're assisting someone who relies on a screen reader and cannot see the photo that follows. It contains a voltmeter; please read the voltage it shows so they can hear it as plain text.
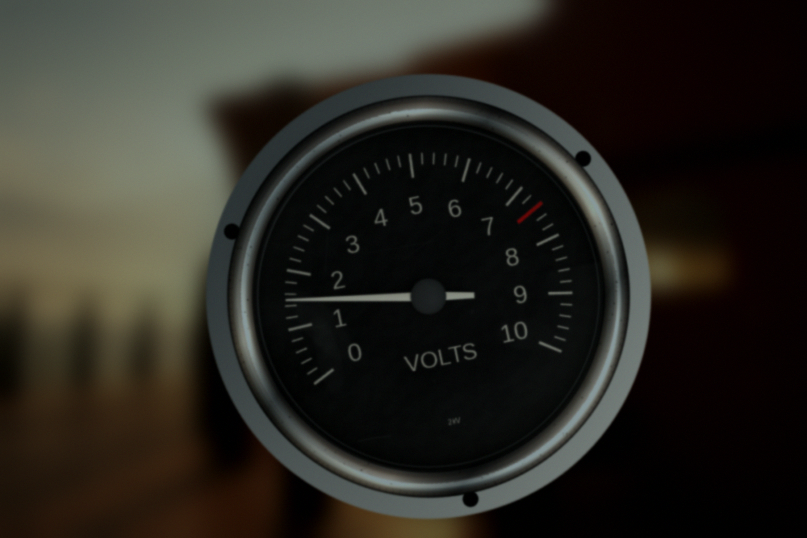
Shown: 1.5 V
